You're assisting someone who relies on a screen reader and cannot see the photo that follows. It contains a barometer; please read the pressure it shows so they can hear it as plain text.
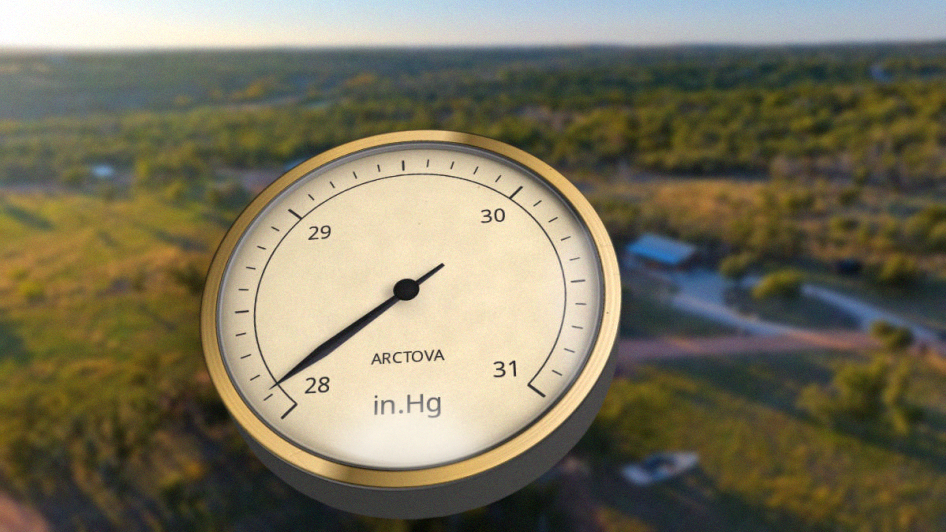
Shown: 28.1 inHg
